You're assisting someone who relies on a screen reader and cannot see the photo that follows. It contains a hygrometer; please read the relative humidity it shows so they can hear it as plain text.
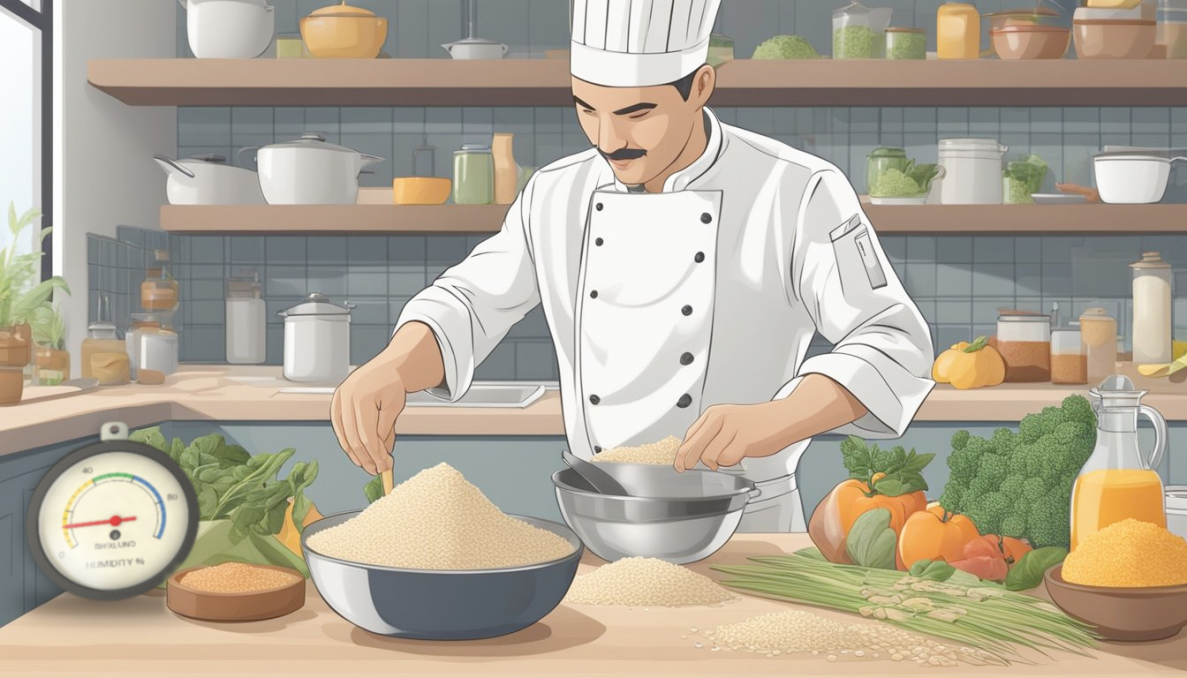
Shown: 12 %
